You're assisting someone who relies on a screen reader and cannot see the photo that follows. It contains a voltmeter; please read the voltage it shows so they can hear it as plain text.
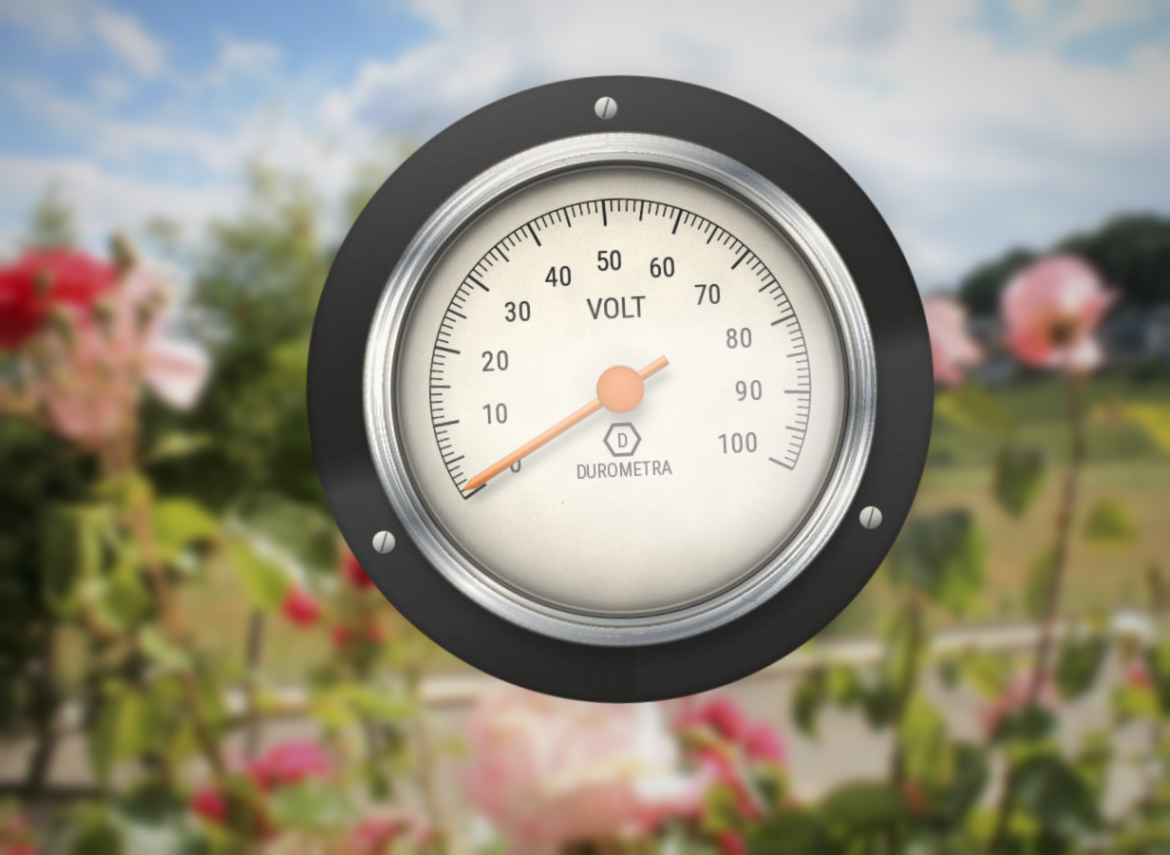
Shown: 1 V
